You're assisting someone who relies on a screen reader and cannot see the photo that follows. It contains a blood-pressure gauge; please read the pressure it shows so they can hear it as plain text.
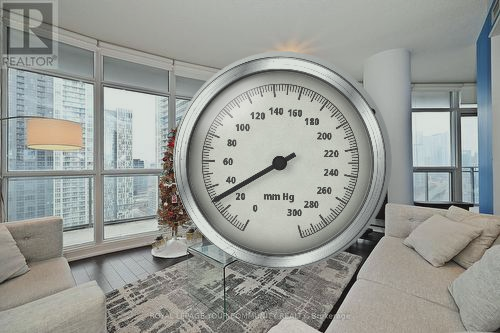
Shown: 30 mmHg
